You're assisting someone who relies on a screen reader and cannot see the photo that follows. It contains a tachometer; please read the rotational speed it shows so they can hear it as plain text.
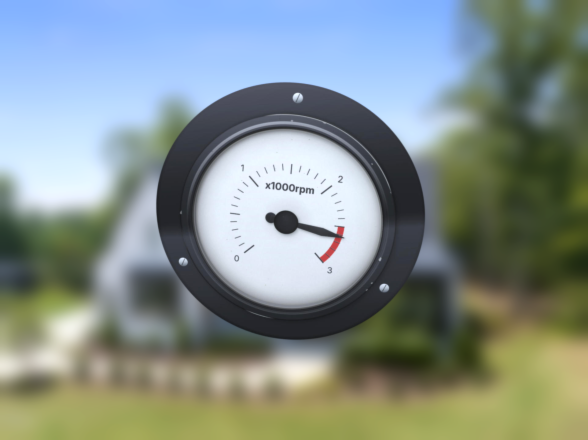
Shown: 2600 rpm
